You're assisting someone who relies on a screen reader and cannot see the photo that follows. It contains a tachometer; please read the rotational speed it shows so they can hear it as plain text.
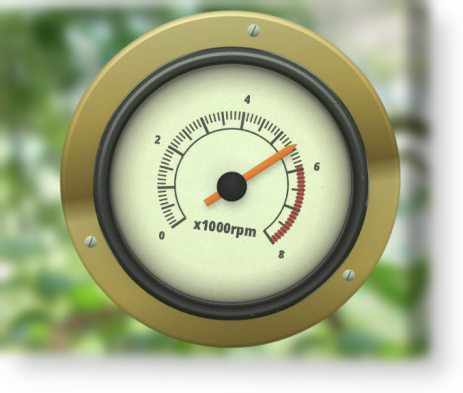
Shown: 5400 rpm
